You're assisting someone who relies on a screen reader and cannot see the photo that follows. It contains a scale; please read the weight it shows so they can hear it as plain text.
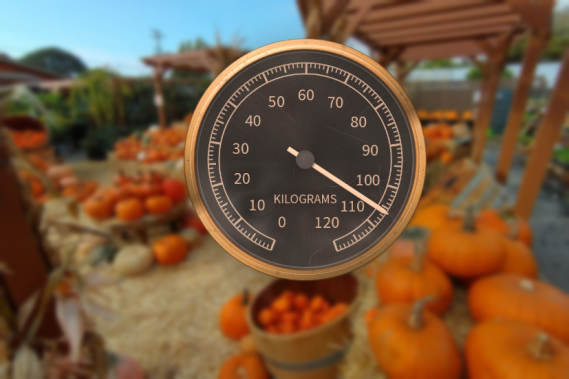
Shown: 106 kg
